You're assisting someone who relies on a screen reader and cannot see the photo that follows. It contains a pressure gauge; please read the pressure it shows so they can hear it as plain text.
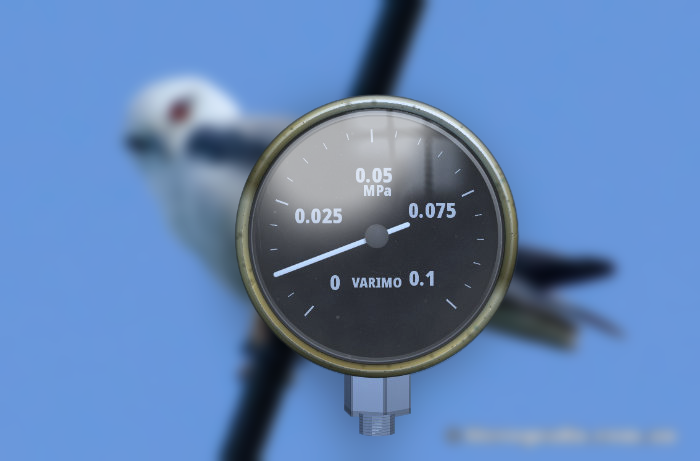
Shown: 0.01 MPa
